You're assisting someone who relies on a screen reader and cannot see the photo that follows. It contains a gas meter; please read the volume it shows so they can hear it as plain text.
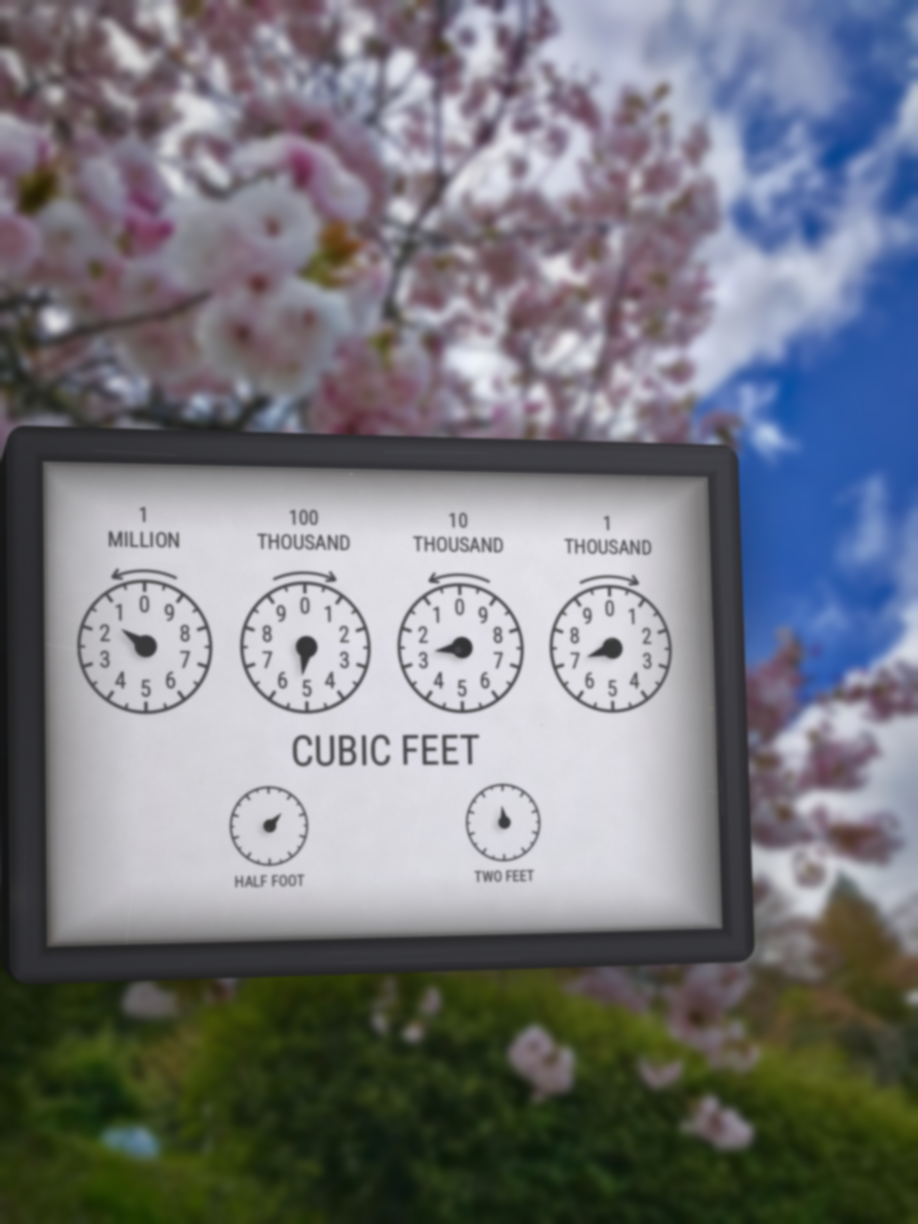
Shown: 152700 ft³
